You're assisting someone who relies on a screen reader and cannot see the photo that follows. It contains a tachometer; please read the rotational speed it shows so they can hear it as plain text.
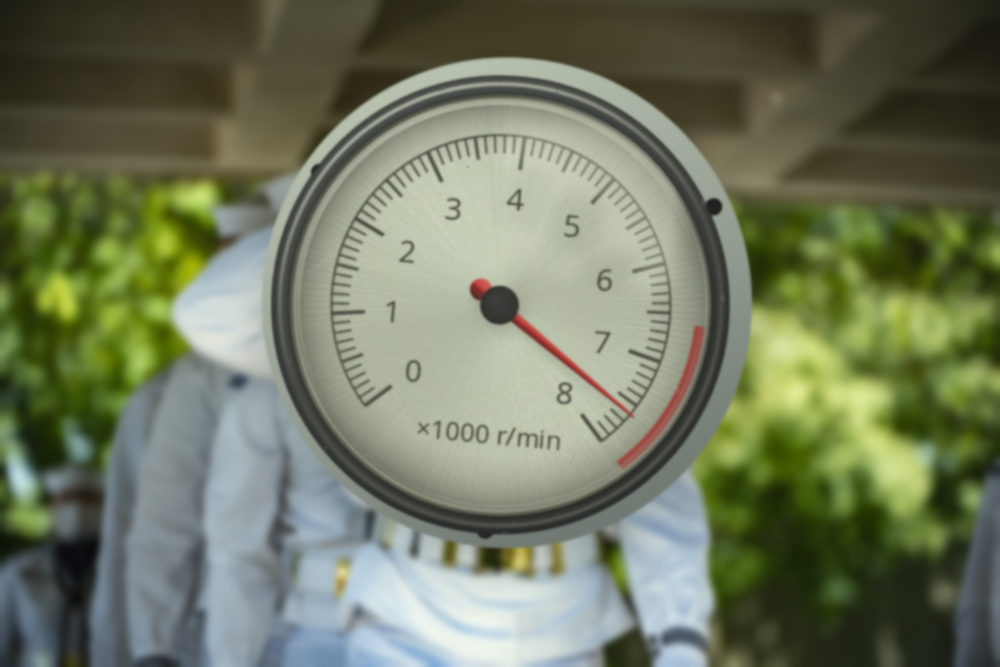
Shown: 7600 rpm
